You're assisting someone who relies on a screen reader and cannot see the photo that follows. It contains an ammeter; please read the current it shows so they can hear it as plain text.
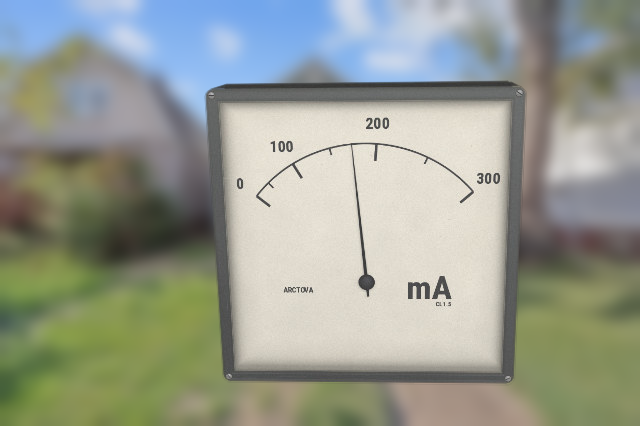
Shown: 175 mA
